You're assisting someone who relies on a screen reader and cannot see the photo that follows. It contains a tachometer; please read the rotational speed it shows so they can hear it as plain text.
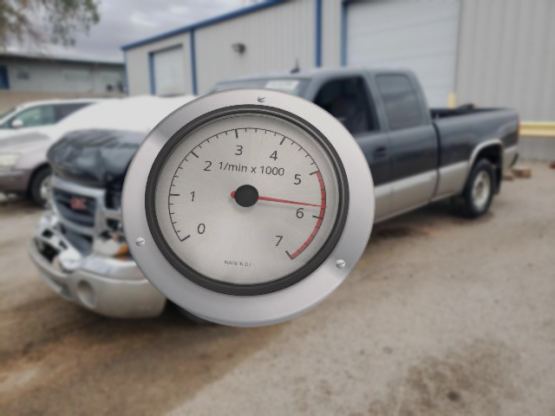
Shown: 5800 rpm
